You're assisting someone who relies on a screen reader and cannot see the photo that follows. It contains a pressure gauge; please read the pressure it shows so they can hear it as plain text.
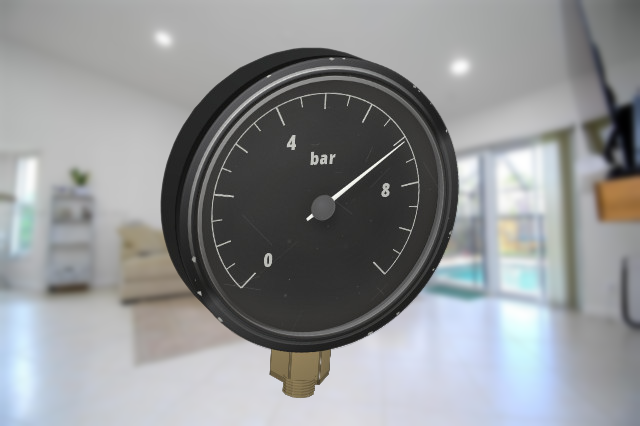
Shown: 7 bar
